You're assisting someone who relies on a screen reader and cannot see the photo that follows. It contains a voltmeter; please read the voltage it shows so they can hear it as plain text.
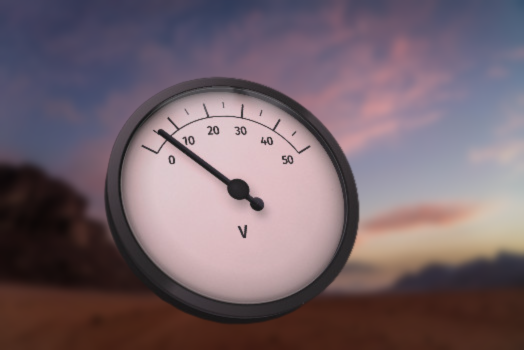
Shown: 5 V
